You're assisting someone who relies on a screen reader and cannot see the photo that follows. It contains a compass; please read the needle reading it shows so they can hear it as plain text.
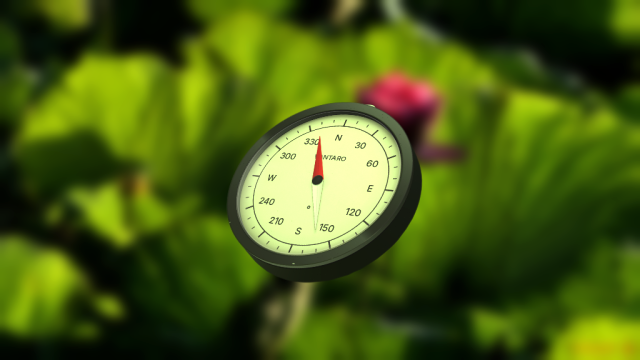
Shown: 340 °
